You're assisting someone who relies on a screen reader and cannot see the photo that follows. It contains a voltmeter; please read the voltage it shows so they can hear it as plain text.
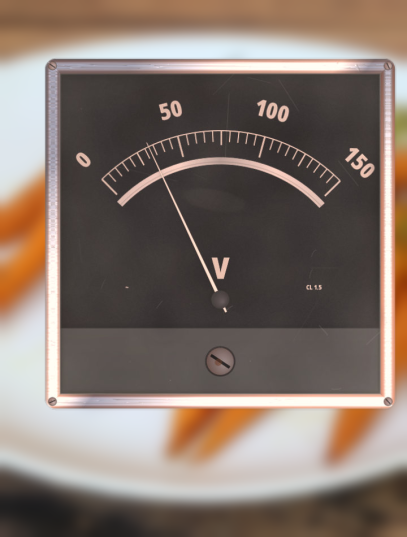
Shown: 32.5 V
